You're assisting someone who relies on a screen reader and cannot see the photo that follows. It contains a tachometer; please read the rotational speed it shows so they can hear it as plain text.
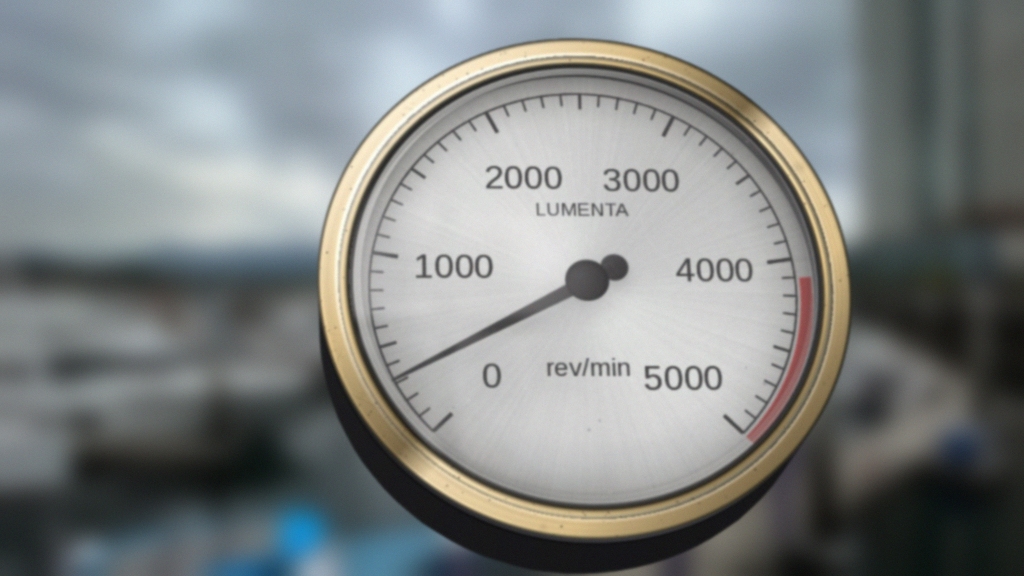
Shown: 300 rpm
